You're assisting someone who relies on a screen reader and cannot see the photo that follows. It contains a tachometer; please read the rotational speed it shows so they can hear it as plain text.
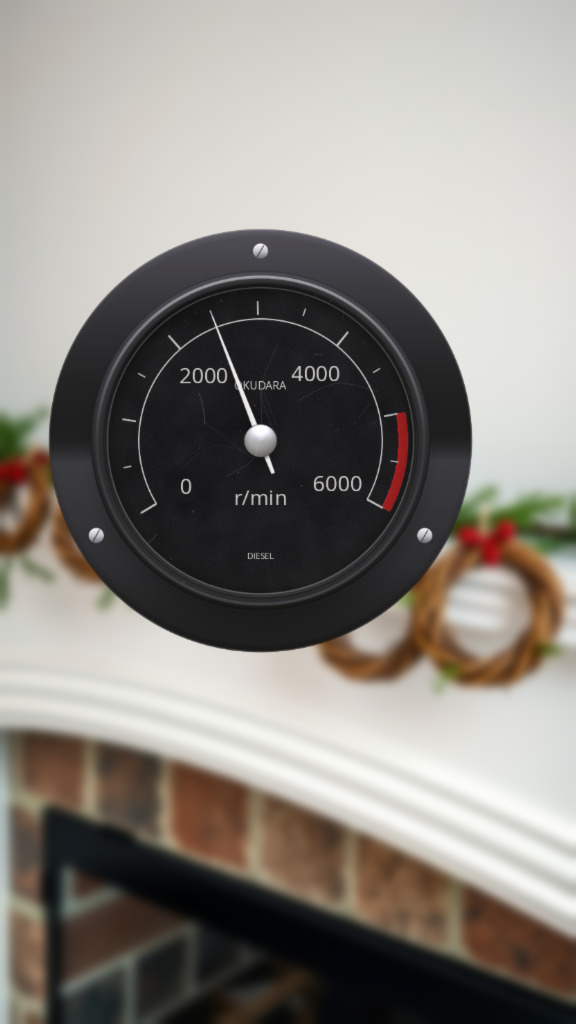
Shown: 2500 rpm
